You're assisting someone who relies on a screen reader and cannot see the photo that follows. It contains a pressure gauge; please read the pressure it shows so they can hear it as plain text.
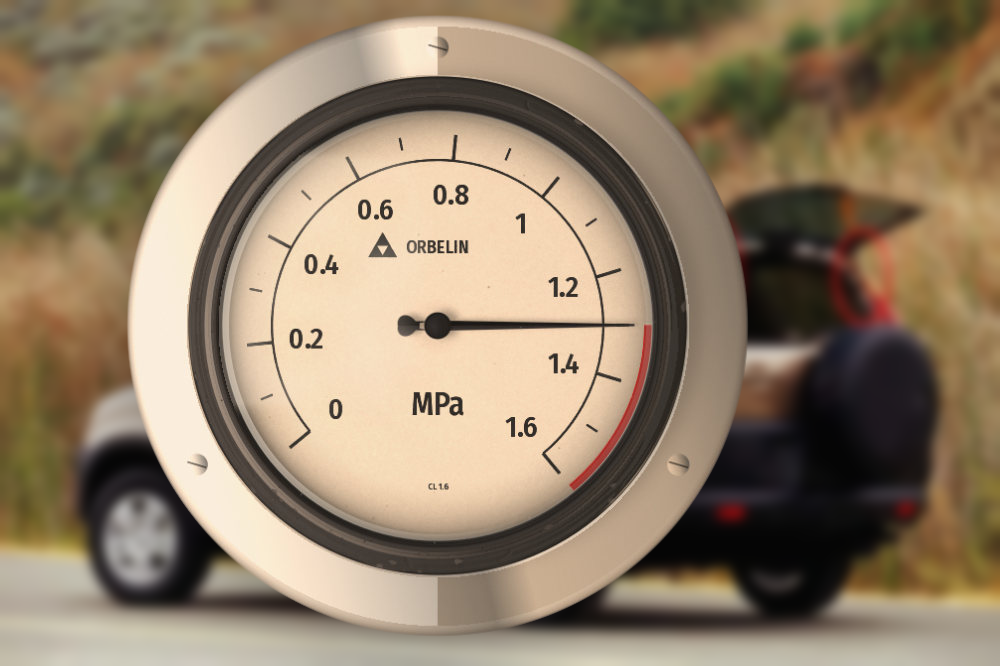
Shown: 1.3 MPa
